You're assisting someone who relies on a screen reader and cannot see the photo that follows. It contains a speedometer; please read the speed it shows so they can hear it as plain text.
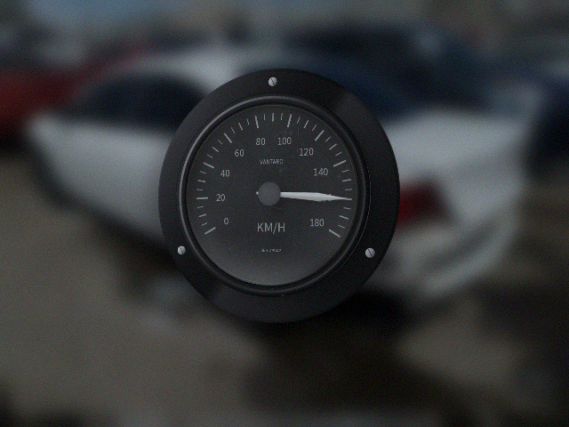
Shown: 160 km/h
